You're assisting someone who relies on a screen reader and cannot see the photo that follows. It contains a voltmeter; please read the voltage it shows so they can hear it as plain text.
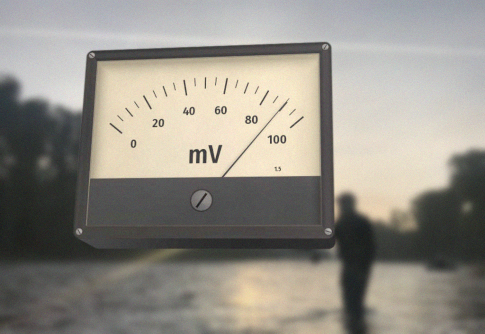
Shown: 90 mV
